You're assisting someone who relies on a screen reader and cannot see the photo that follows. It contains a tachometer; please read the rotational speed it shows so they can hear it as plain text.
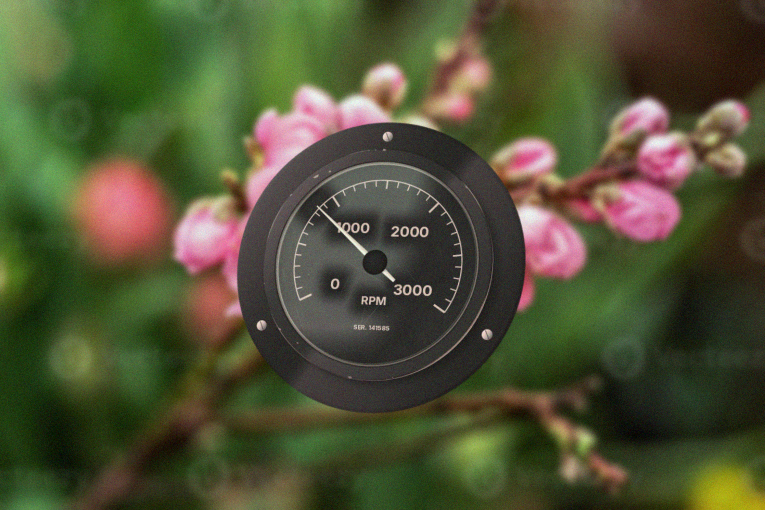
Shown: 850 rpm
